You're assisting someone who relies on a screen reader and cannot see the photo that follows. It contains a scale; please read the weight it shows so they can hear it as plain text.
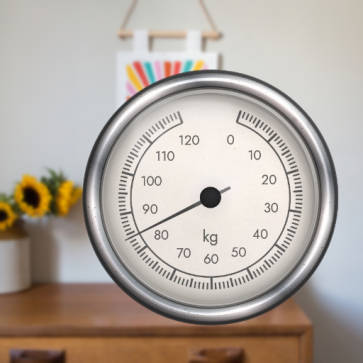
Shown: 84 kg
